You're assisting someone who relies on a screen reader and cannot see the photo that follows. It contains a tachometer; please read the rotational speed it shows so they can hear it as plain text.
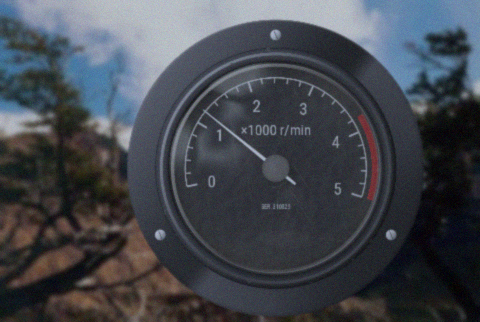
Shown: 1200 rpm
